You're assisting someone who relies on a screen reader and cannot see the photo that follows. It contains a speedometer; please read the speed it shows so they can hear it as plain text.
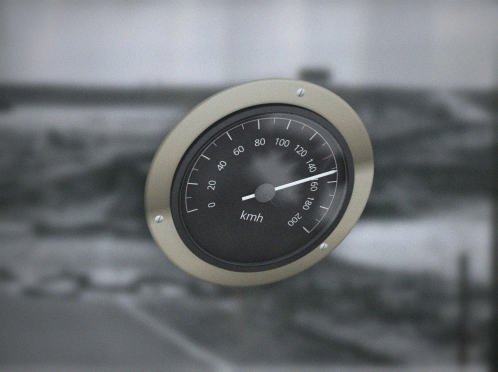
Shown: 150 km/h
